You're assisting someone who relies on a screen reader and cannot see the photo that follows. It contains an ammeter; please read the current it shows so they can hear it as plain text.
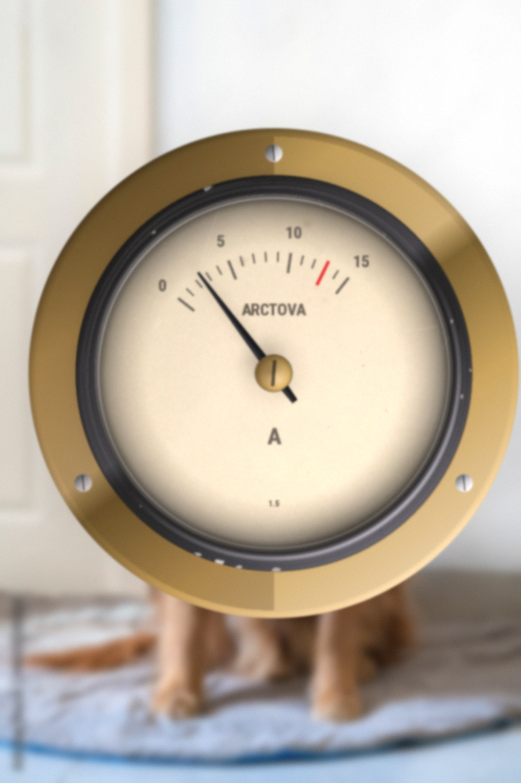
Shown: 2.5 A
